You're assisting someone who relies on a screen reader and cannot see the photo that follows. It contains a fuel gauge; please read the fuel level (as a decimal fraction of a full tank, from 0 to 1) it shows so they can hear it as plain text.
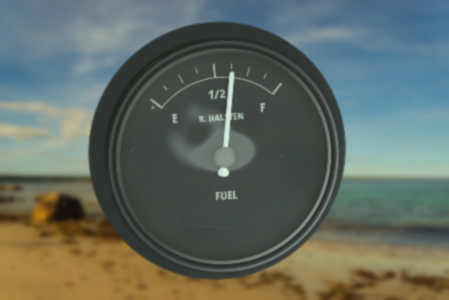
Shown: 0.625
